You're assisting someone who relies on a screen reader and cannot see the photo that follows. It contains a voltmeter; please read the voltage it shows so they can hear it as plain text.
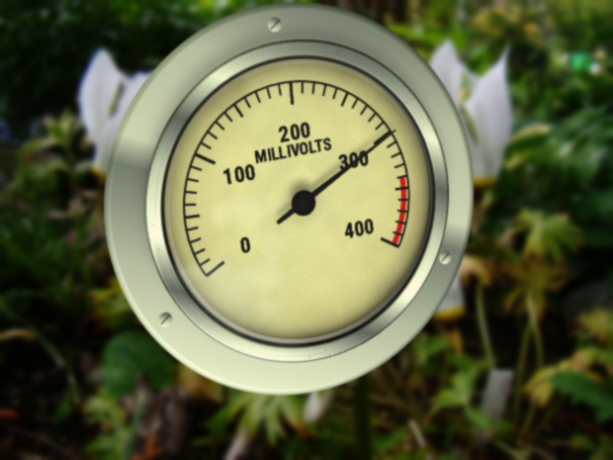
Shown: 300 mV
